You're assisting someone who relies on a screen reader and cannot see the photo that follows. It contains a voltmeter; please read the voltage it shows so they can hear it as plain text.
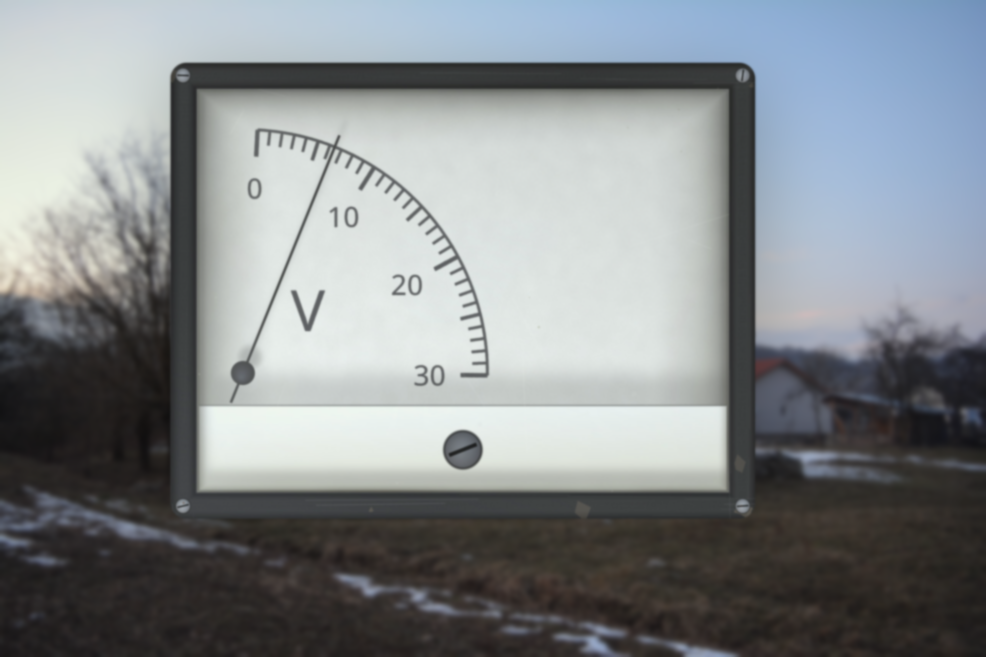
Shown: 6.5 V
